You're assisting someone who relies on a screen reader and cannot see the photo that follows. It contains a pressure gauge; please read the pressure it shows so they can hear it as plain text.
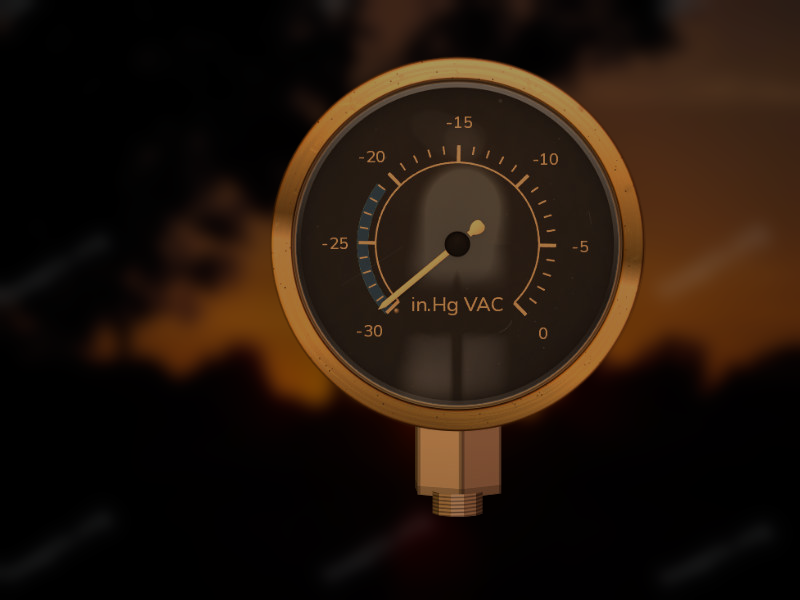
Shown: -29.5 inHg
